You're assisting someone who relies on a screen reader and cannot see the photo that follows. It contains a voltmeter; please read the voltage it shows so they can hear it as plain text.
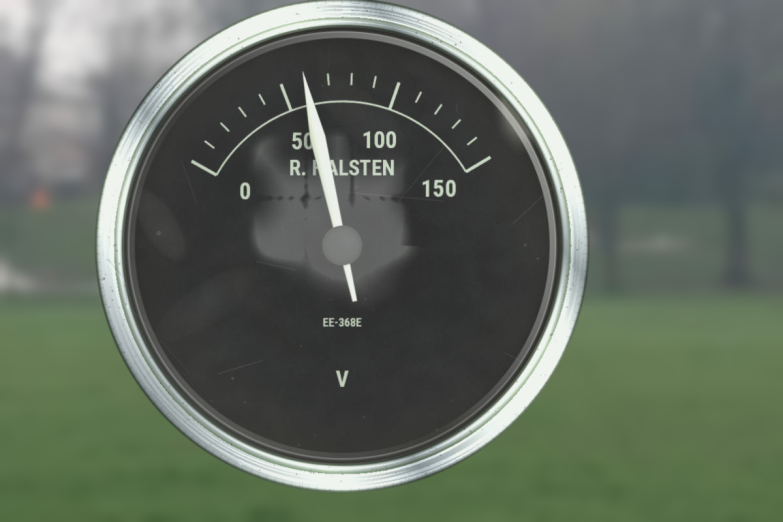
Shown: 60 V
